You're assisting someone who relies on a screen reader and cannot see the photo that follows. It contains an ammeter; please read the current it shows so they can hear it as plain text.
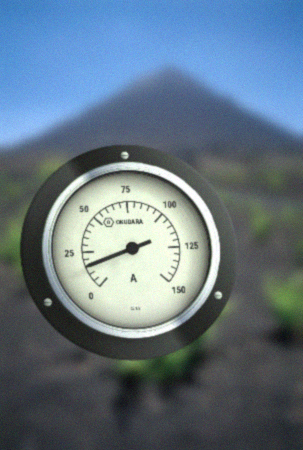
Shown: 15 A
